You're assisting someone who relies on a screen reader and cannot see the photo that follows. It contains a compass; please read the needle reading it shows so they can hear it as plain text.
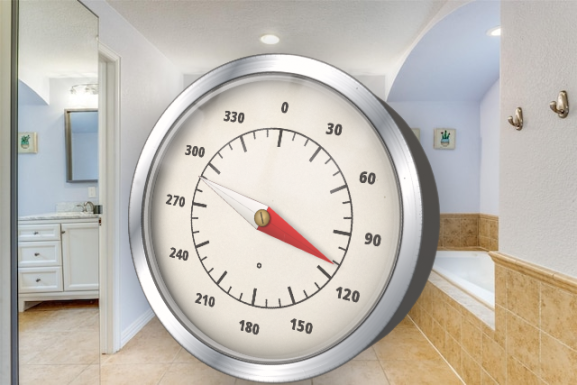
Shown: 110 °
